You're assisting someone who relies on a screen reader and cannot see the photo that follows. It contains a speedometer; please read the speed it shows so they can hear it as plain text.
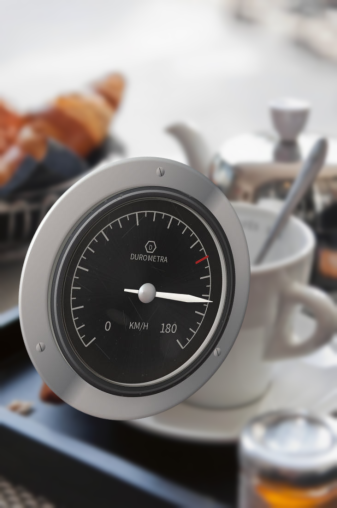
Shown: 152.5 km/h
